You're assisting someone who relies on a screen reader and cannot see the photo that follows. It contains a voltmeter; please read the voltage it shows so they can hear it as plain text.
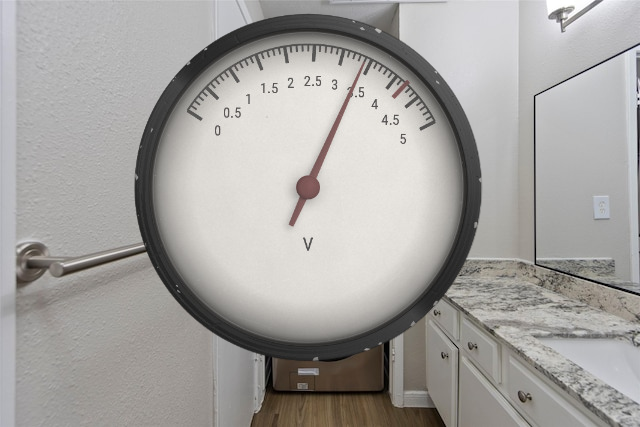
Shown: 3.4 V
